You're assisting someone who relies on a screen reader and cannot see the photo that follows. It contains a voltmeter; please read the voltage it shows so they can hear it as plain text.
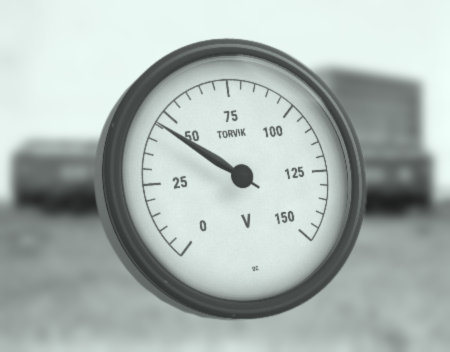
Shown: 45 V
